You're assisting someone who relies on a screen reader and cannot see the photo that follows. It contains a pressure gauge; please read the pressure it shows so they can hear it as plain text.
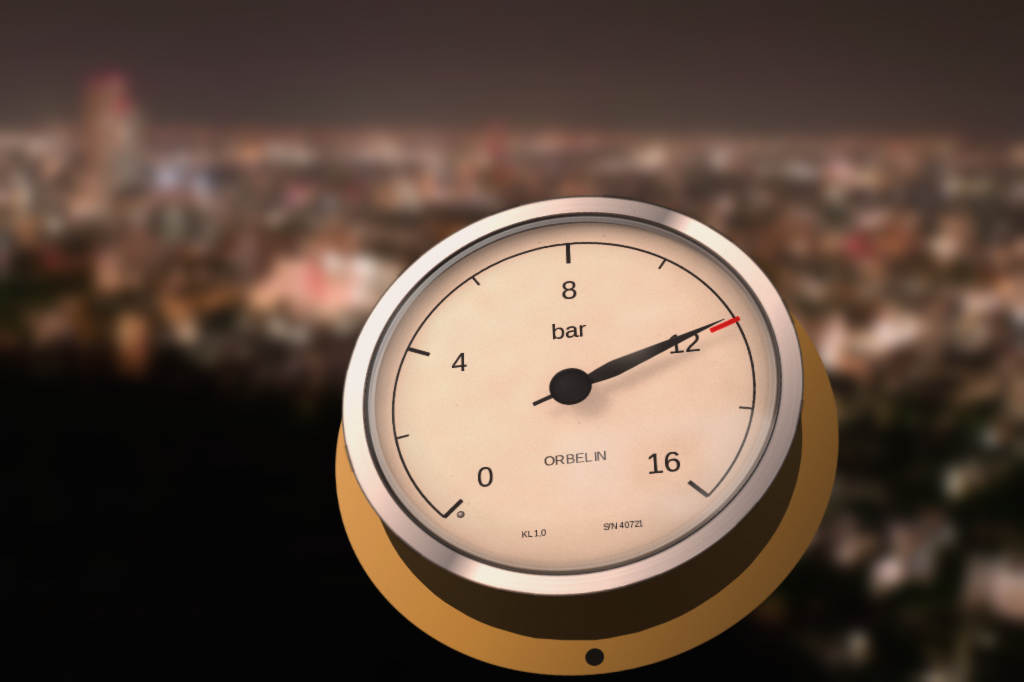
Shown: 12 bar
